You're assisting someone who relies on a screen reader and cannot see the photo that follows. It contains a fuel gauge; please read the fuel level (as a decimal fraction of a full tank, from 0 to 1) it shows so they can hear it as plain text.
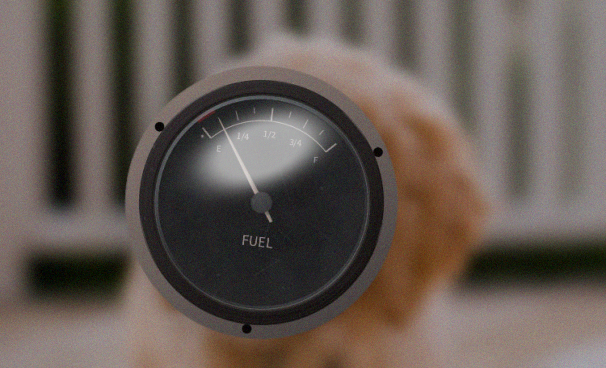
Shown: 0.125
